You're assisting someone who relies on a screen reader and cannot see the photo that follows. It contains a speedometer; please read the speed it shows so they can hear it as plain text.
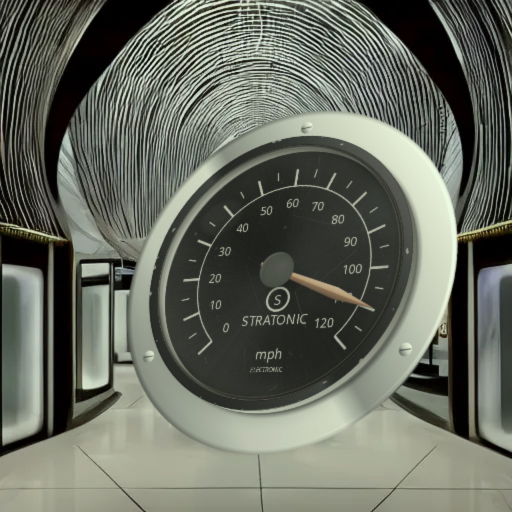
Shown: 110 mph
